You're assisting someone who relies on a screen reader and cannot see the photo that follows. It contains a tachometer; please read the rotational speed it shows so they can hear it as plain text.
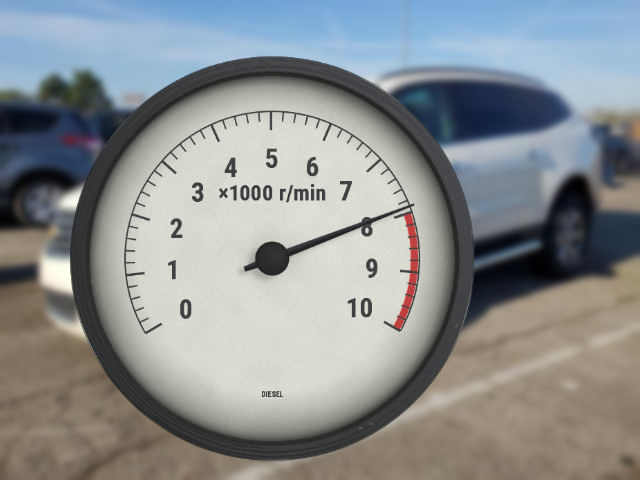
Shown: 7900 rpm
